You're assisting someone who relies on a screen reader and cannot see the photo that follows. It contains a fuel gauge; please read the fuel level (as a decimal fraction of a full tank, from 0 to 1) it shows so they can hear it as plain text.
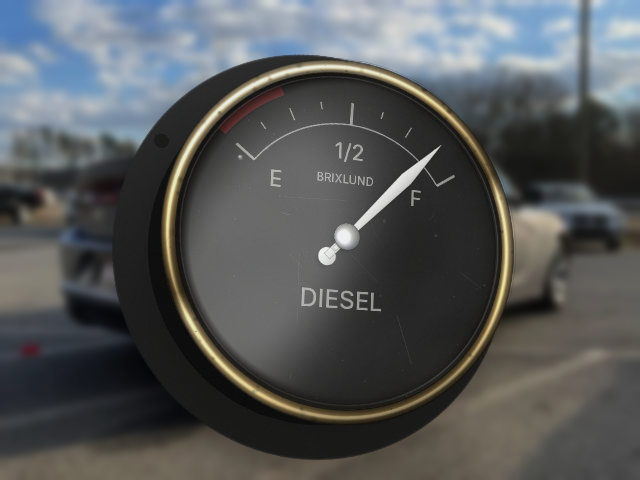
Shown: 0.875
